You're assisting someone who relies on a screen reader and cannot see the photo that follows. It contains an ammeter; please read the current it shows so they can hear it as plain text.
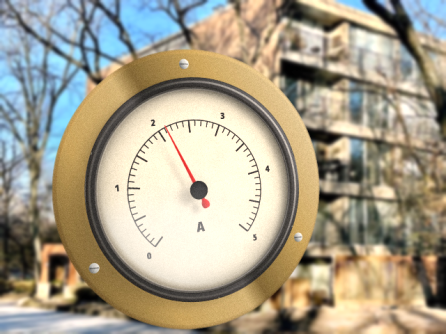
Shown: 2.1 A
